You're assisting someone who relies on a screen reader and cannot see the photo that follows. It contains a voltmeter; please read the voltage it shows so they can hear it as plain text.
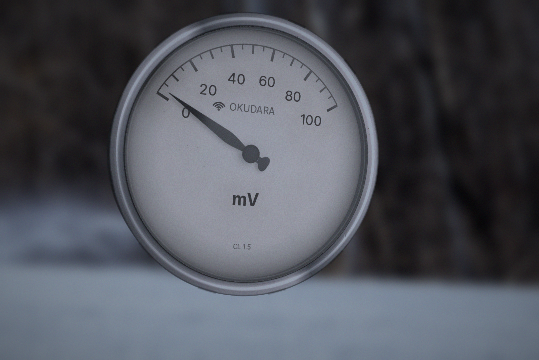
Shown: 2.5 mV
